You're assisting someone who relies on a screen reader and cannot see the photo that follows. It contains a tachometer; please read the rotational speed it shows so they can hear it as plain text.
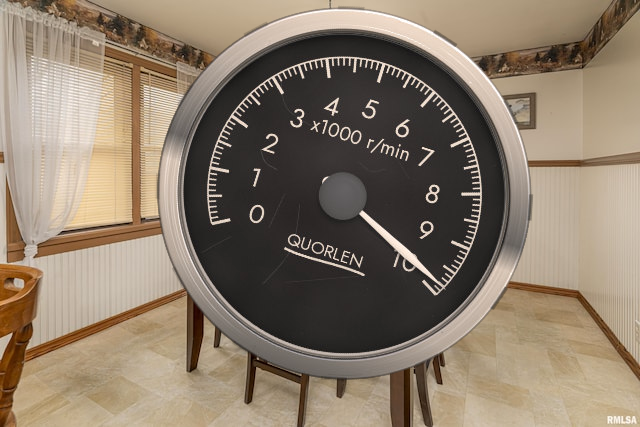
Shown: 9800 rpm
